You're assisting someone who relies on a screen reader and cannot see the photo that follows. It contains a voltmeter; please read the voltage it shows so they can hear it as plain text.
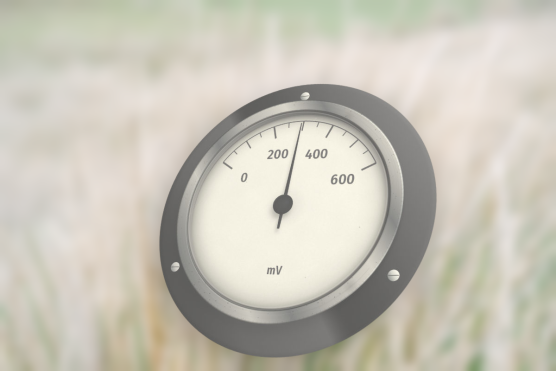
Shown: 300 mV
